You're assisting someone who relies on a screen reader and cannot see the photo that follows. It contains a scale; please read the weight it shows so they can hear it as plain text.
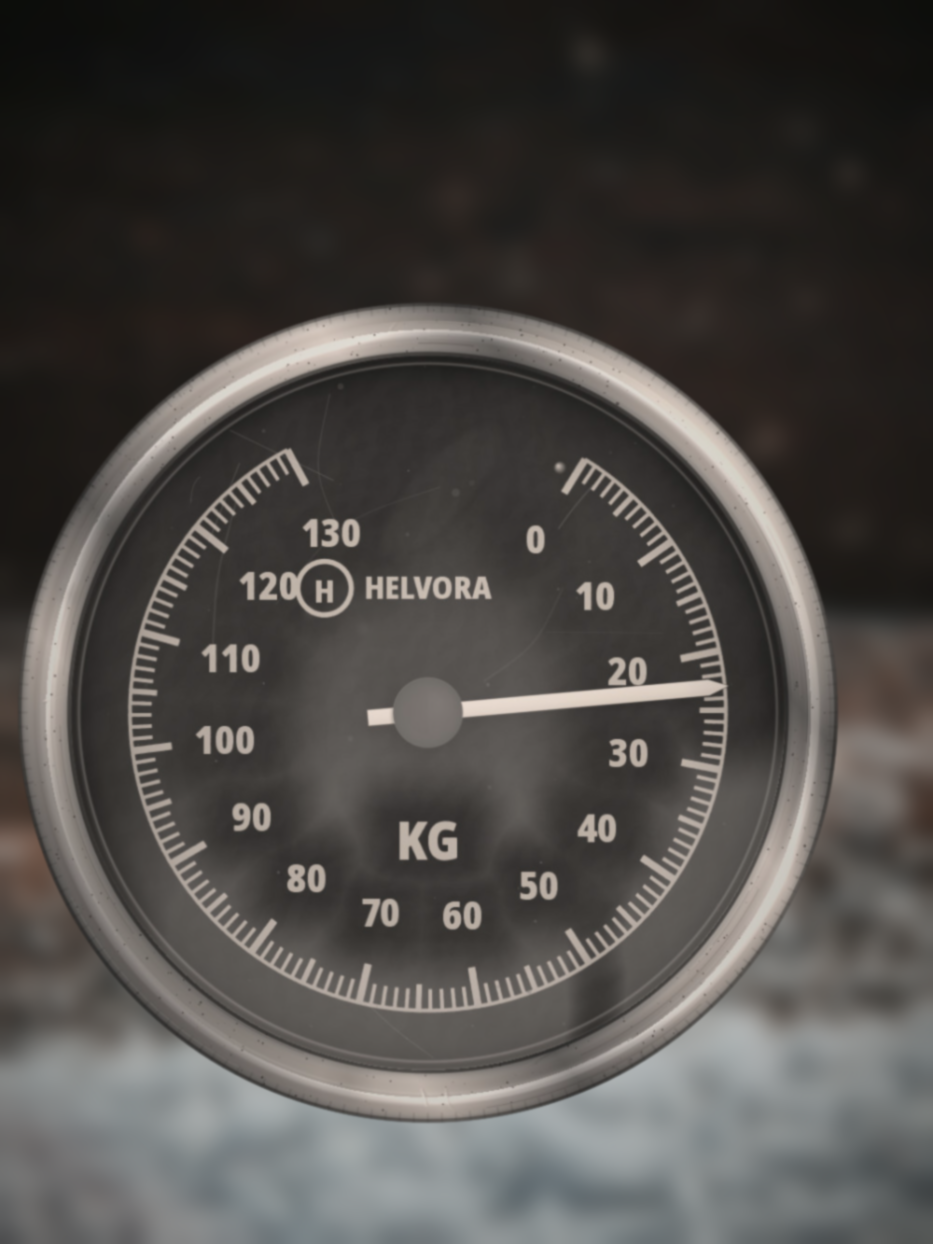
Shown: 23 kg
